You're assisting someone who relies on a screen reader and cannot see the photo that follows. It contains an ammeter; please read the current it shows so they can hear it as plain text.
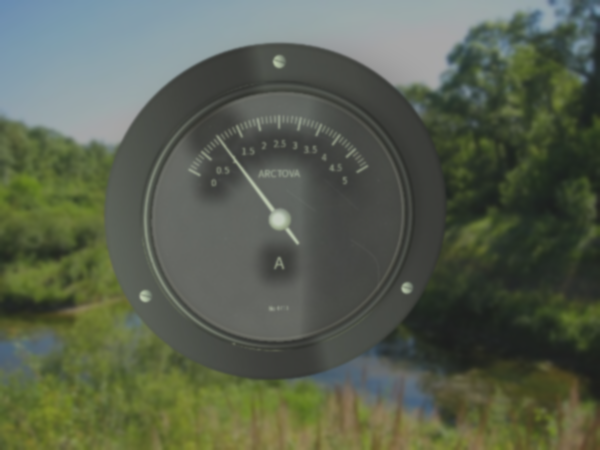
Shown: 1 A
